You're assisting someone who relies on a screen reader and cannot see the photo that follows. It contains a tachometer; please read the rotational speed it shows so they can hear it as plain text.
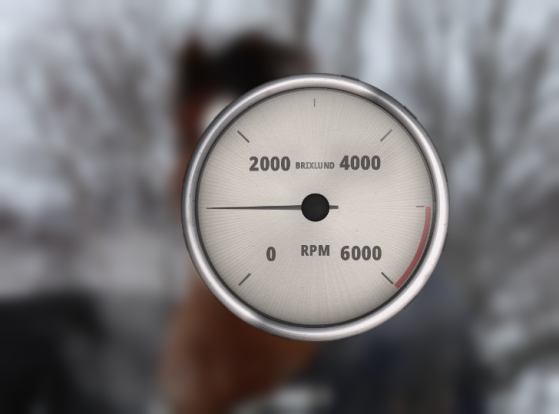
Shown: 1000 rpm
